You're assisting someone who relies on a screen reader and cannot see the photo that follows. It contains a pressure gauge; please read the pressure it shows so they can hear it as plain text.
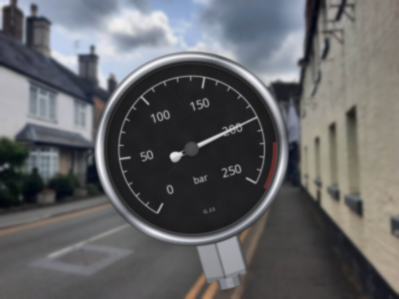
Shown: 200 bar
